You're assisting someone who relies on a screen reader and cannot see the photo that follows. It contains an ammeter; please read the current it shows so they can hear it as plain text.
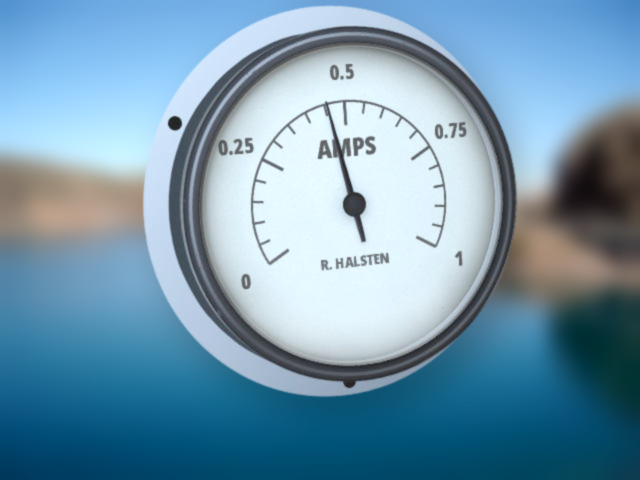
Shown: 0.45 A
